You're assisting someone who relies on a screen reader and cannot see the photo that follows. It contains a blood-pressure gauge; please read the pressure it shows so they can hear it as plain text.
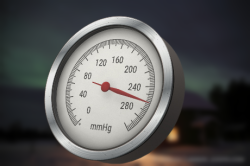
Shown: 260 mmHg
